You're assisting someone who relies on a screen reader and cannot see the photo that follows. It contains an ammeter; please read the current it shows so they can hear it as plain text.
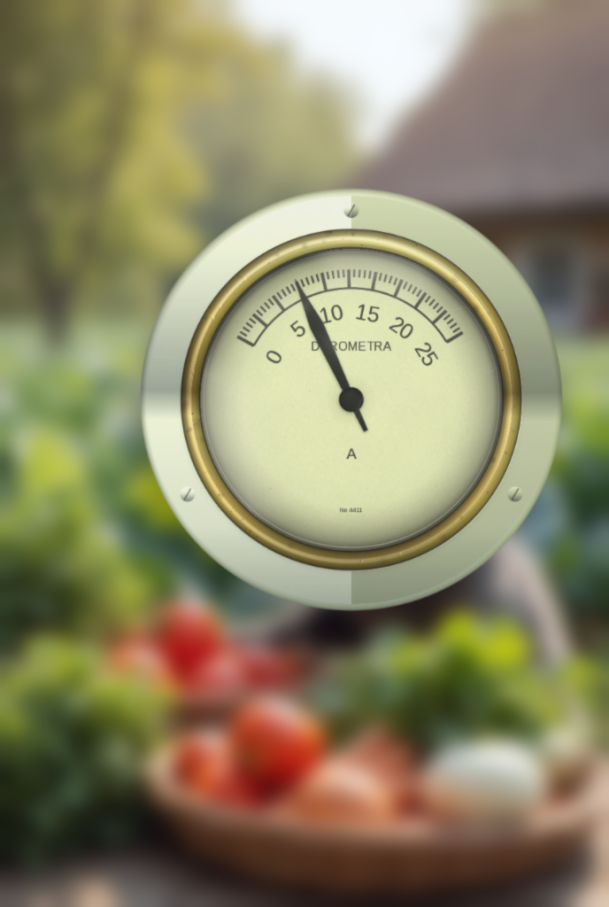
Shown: 7.5 A
